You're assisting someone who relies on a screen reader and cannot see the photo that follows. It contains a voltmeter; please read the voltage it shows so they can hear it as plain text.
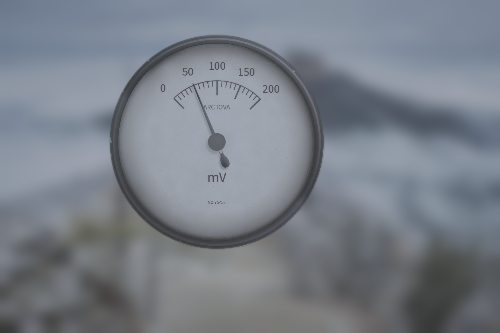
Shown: 50 mV
